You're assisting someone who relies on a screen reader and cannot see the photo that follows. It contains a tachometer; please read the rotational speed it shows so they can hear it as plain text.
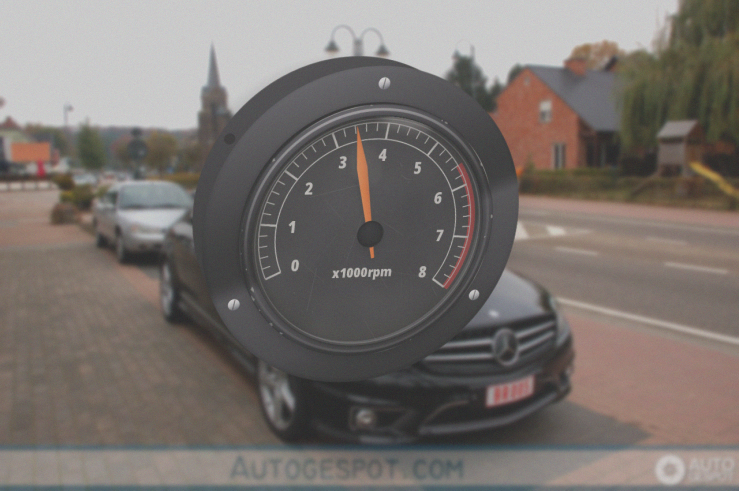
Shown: 3400 rpm
